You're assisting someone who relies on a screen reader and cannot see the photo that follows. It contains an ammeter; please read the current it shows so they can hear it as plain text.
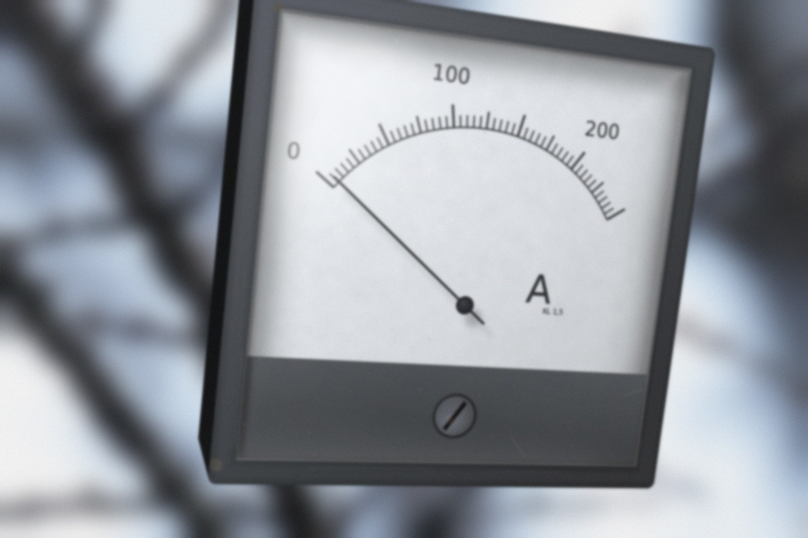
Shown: 5 A
